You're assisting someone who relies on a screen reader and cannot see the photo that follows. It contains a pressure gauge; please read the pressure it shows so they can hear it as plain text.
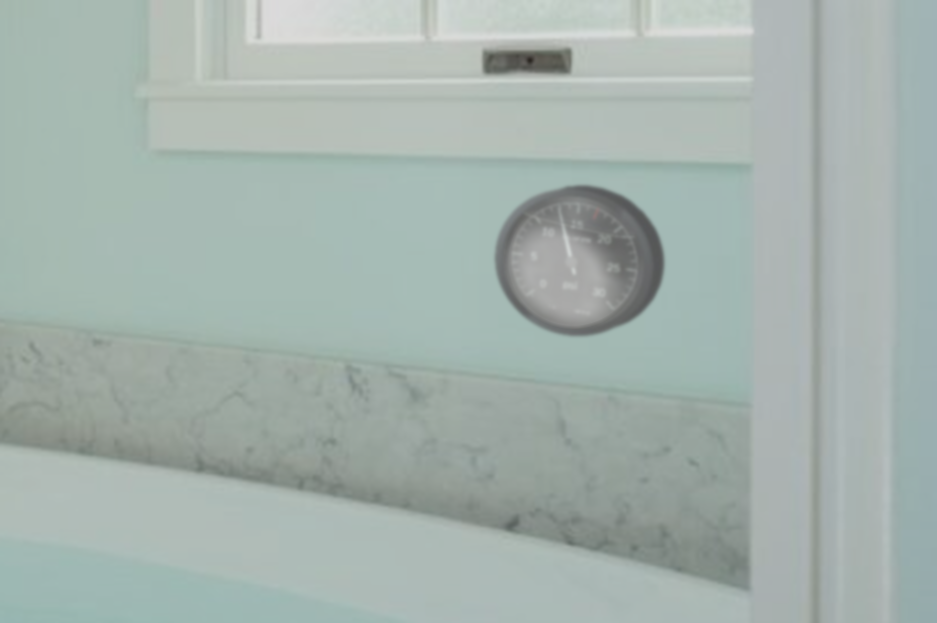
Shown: 13 psi
